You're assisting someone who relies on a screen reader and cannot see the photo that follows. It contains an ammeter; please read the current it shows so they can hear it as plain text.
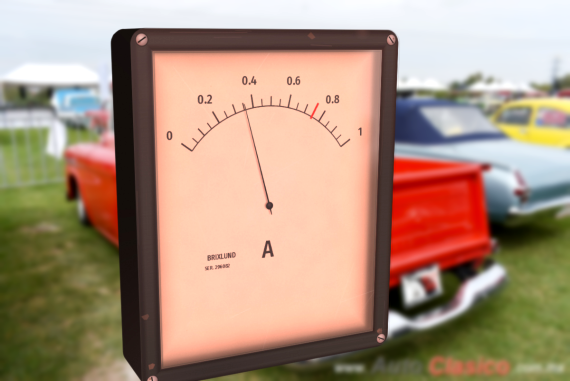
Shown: 0.35 A
